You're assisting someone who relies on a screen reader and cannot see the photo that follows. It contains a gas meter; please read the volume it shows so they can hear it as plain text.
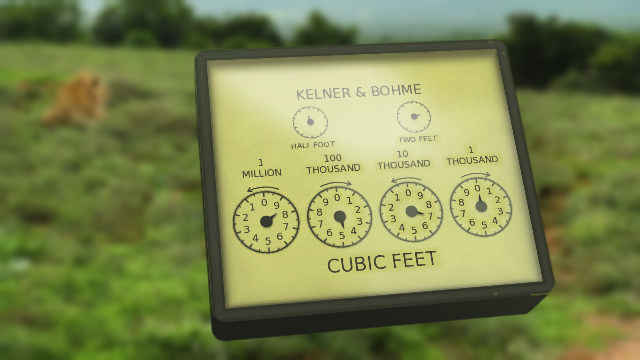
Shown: 847000 ft³
